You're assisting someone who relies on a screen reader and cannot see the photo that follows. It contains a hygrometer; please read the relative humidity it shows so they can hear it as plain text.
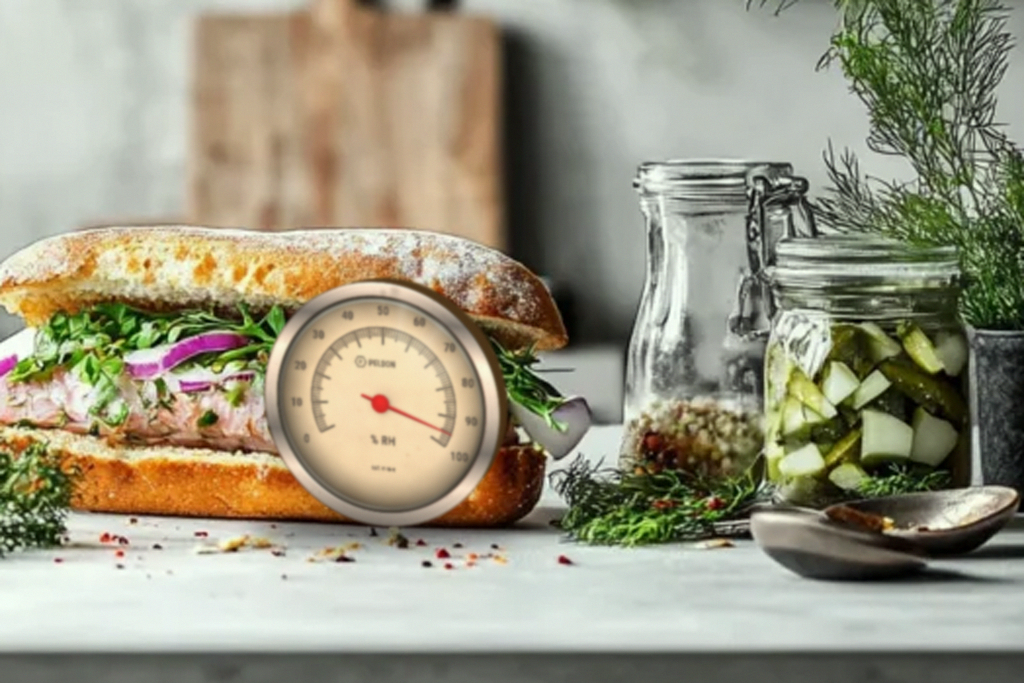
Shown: 95 %
